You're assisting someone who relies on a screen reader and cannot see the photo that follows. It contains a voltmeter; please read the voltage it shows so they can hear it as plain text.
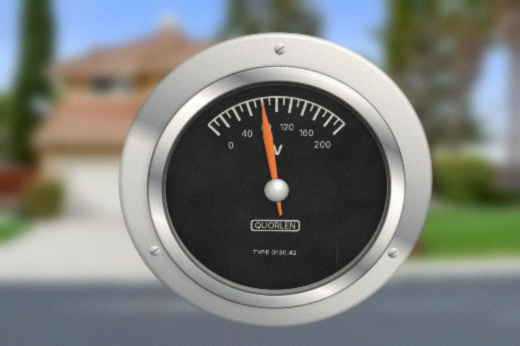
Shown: 80 V
